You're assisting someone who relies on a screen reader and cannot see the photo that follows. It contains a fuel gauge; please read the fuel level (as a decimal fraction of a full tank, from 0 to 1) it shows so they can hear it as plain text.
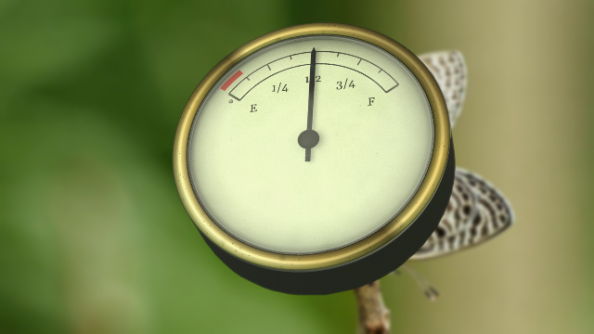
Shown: 0.5
